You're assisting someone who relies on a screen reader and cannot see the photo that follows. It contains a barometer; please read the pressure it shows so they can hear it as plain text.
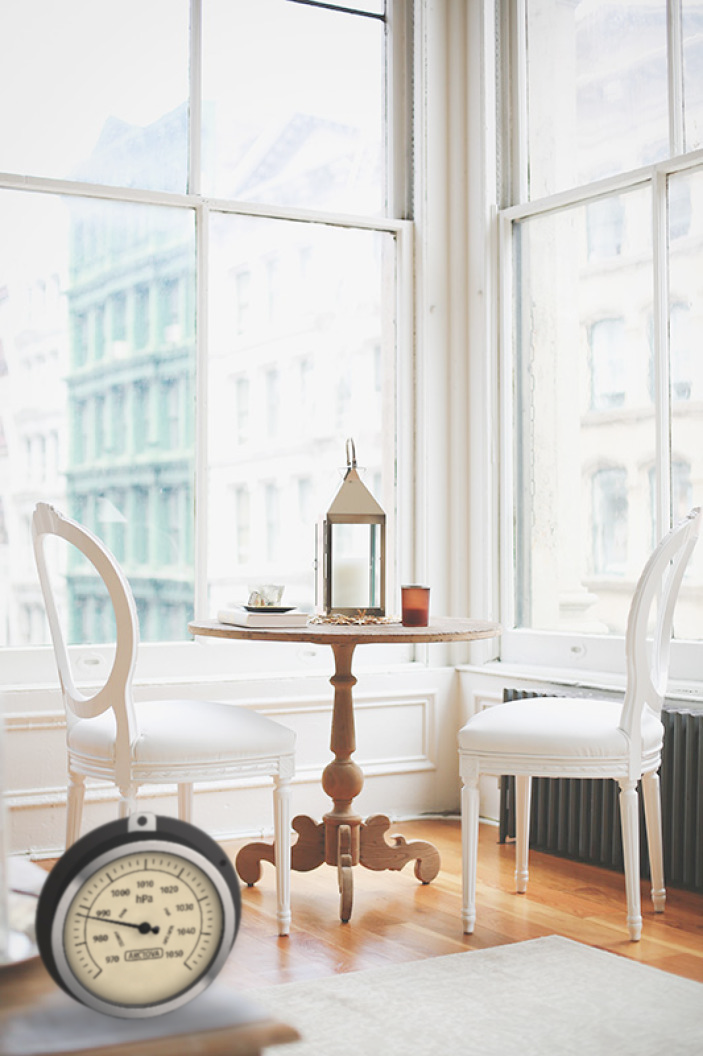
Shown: 988 hPa
